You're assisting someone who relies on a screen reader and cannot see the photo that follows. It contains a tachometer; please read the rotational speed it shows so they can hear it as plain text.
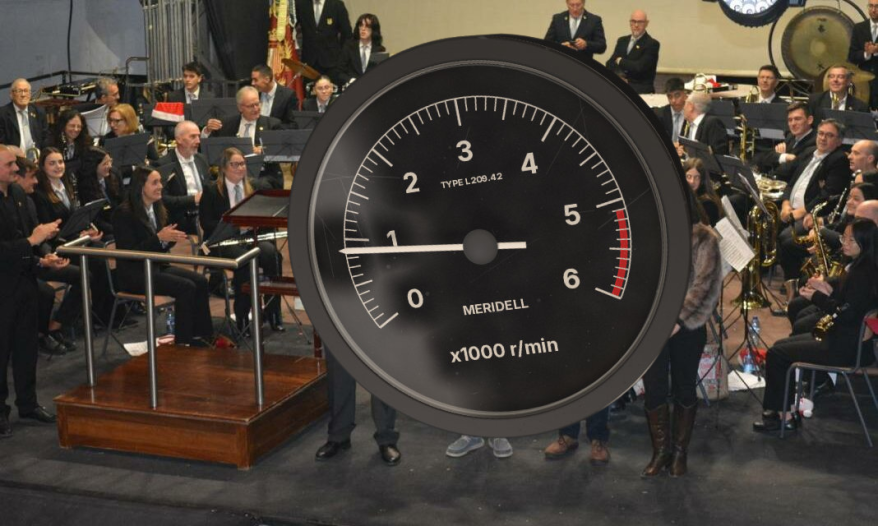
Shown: 900 rpm
